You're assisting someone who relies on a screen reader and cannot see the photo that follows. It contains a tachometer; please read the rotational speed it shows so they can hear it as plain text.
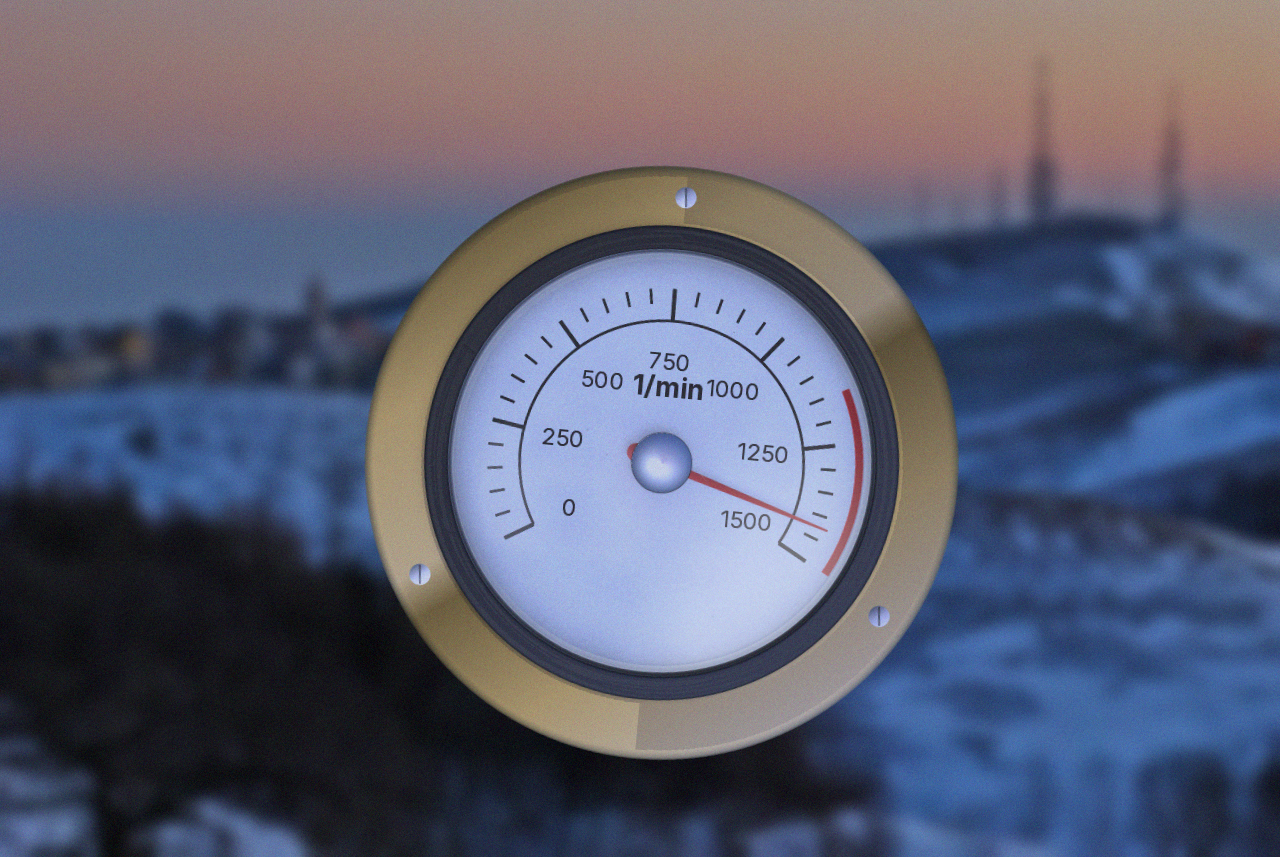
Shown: 1425 rpm
